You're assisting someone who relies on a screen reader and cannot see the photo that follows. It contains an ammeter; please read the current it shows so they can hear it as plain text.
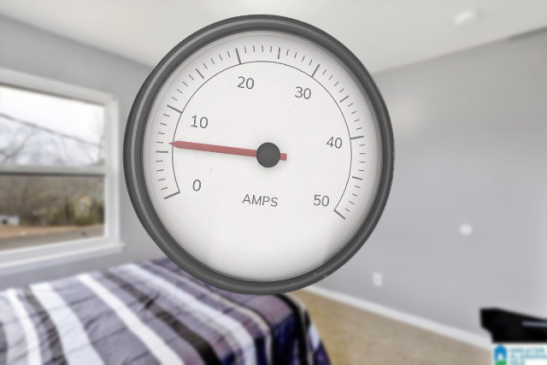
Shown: 6 A
